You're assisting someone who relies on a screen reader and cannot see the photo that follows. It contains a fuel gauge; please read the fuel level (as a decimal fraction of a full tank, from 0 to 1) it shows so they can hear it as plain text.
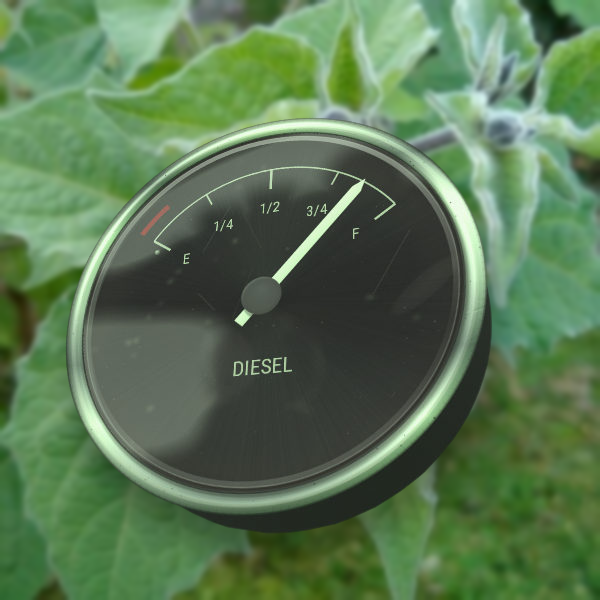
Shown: 0.875
